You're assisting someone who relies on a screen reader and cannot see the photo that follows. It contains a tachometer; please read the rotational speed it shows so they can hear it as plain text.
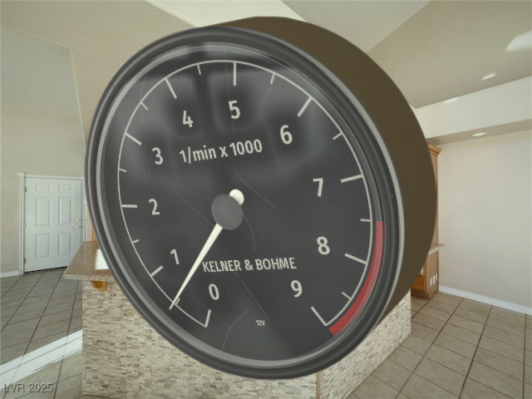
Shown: 500 rpm
